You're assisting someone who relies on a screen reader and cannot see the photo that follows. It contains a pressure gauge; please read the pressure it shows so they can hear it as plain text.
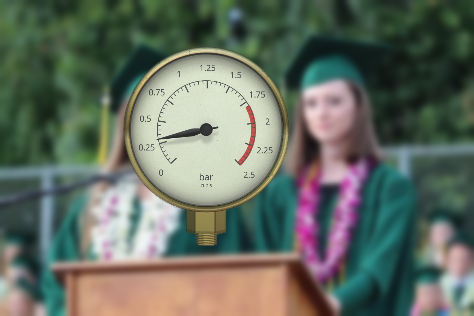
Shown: 0.3 bar
